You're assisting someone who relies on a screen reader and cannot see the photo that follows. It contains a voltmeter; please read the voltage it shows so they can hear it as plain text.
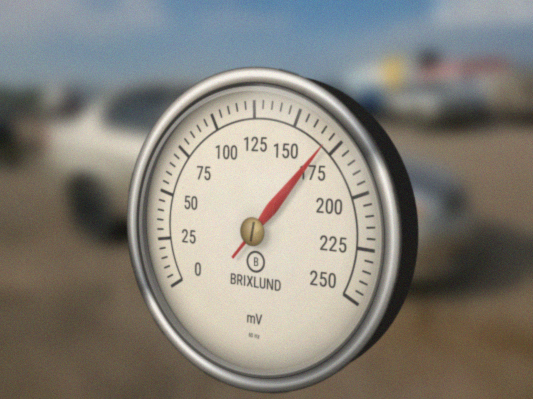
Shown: 170 mV
